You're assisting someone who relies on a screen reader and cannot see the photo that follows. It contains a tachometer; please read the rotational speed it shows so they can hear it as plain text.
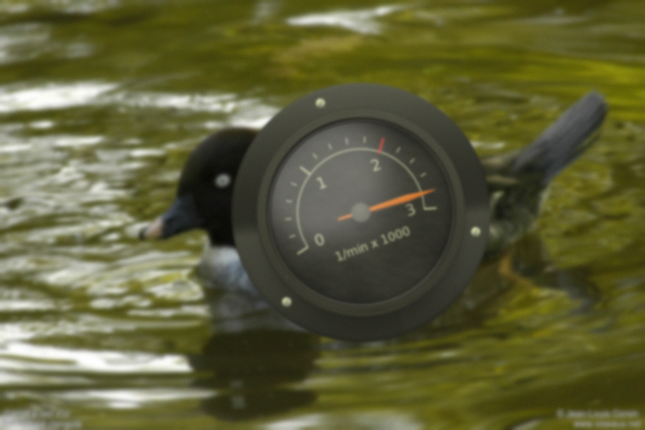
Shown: 2800 rpm
